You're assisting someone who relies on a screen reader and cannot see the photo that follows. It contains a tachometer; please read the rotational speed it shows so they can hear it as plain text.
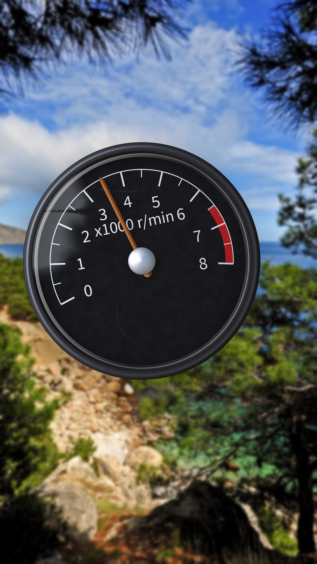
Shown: 3500 rpm
